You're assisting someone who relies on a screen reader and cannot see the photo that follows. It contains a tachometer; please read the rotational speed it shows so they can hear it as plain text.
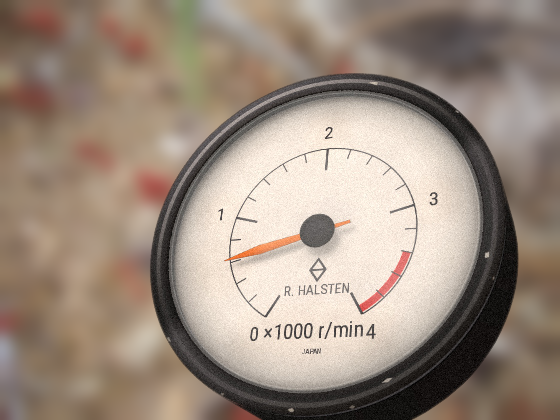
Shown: 600 rpm
